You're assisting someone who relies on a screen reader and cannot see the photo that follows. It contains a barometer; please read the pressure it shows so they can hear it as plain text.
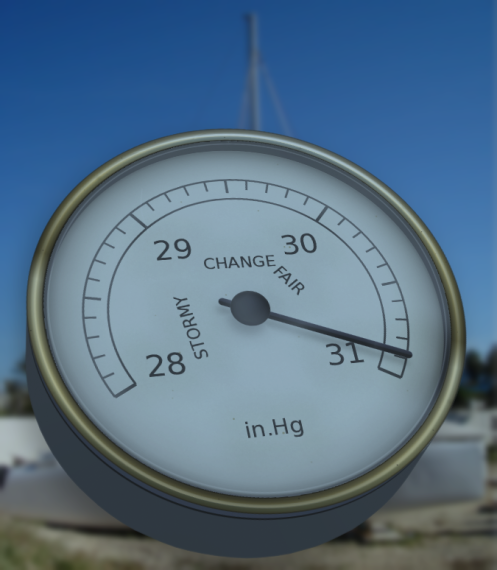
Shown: 30.9 inHg
